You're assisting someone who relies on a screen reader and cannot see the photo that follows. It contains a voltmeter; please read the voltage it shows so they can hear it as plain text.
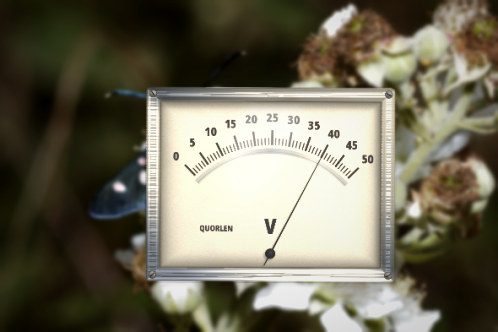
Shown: 40 V
